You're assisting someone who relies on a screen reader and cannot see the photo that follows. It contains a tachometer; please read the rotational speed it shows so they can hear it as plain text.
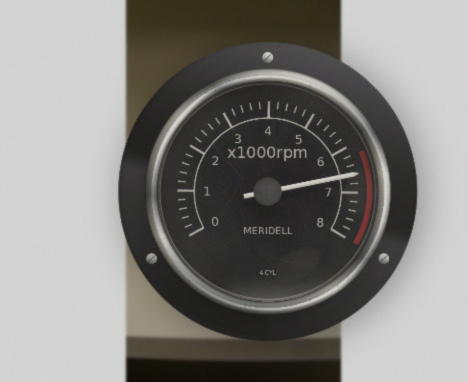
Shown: 6600 rpm
